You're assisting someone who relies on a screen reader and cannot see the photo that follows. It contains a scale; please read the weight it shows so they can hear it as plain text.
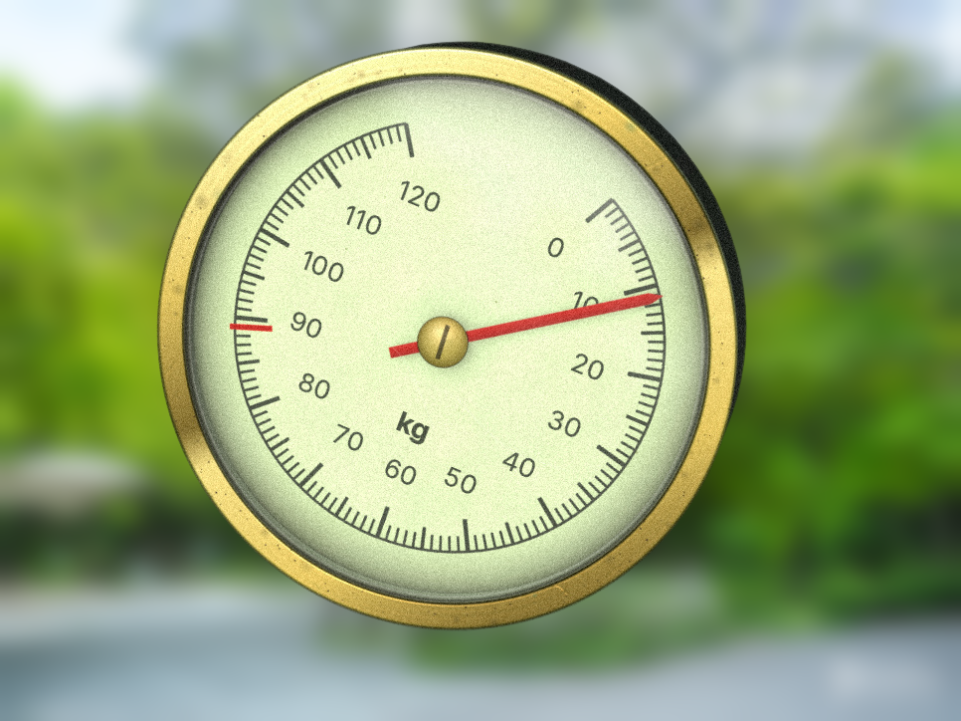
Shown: 11 kg
